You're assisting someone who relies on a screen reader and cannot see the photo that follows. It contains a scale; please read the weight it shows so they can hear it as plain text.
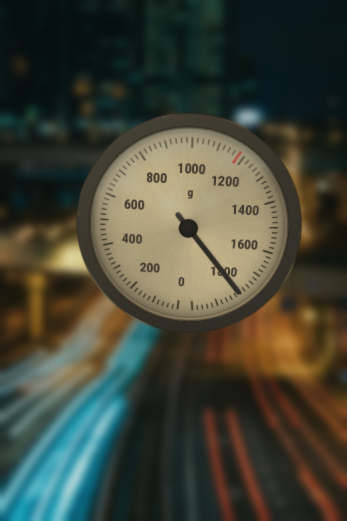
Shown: 1800 g
